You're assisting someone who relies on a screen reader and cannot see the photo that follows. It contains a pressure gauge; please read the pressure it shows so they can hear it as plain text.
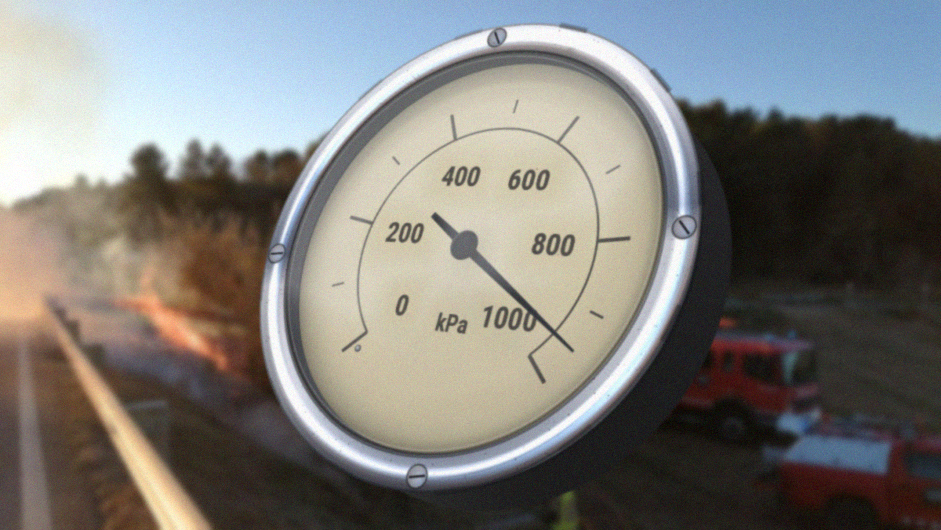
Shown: 950 kPa
